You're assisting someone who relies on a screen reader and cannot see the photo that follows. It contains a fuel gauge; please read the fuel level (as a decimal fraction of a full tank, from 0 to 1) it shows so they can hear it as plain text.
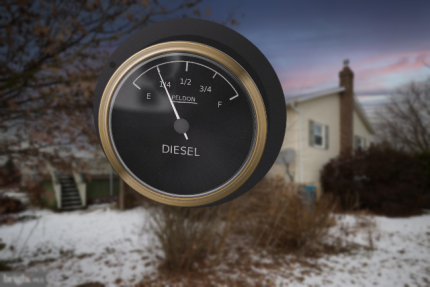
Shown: 0.25
